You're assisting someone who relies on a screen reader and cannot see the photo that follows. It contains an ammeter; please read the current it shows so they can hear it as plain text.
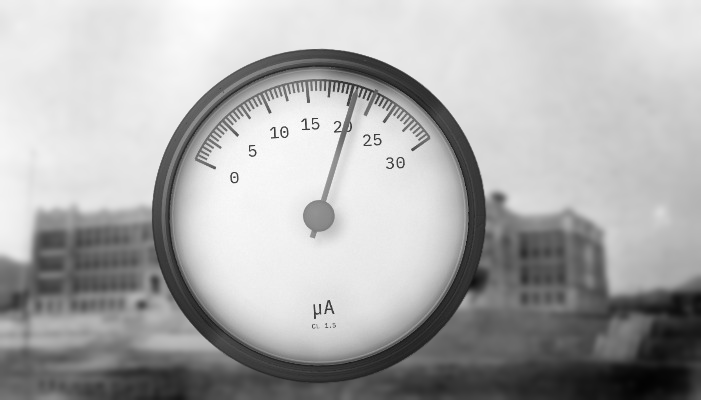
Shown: 20.5 µA
